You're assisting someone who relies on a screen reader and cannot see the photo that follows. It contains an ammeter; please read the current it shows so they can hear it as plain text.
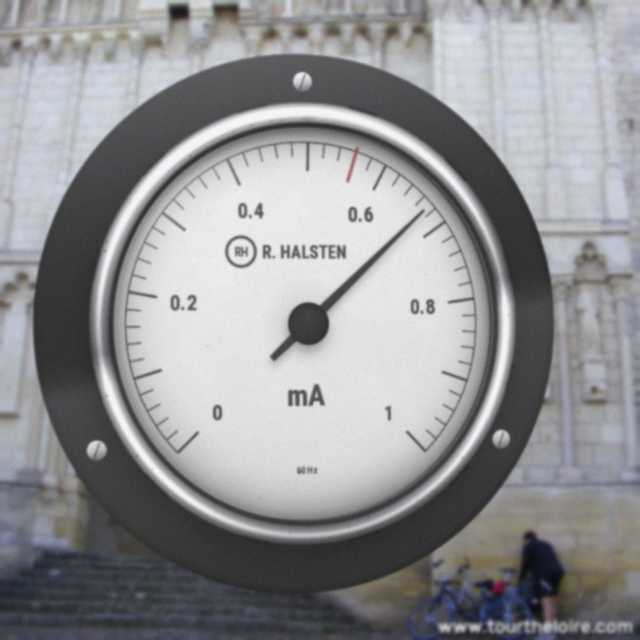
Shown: 0.67 mA
